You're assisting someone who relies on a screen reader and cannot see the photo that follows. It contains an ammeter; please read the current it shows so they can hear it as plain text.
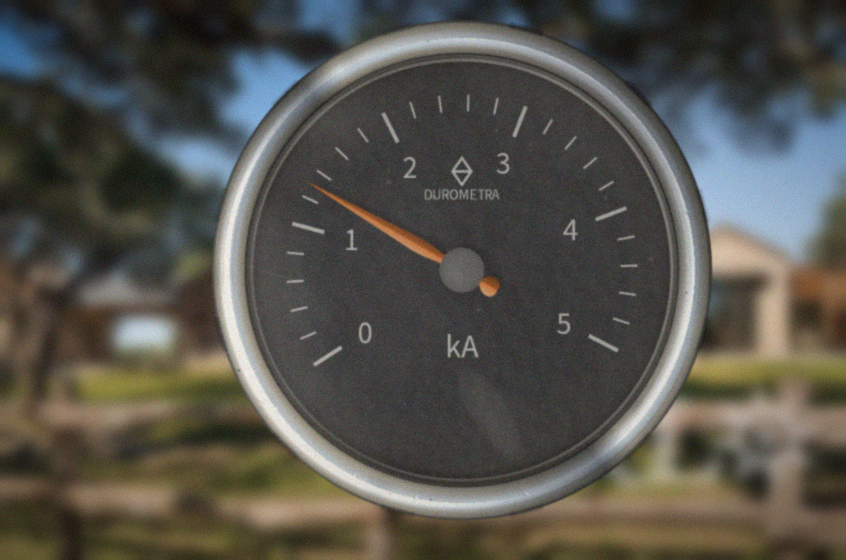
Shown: 1.3 kA
